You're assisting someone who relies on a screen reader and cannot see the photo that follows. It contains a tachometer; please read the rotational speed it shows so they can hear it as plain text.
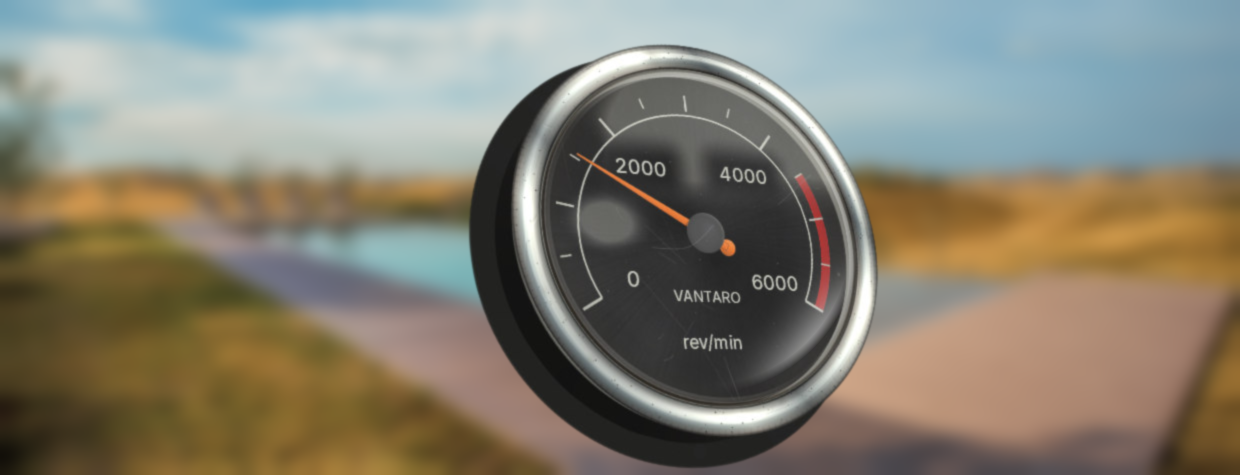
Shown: 1500 rpm
